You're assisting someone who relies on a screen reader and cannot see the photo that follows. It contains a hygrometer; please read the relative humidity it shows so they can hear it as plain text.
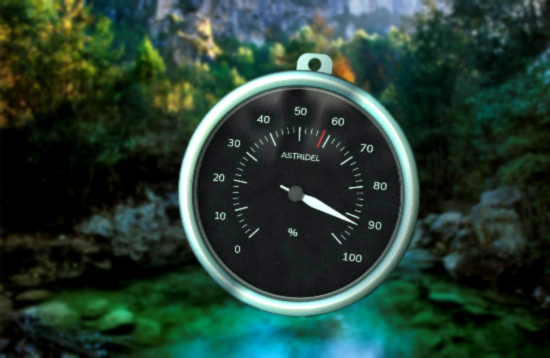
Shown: 92 %
